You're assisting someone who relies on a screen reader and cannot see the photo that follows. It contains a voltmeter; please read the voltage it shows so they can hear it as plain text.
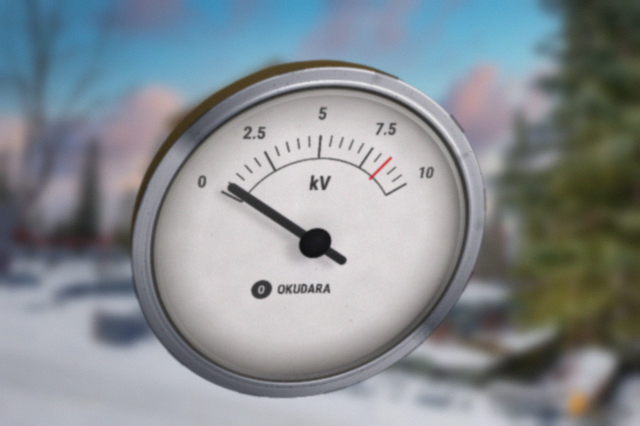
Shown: 0.5 kV
